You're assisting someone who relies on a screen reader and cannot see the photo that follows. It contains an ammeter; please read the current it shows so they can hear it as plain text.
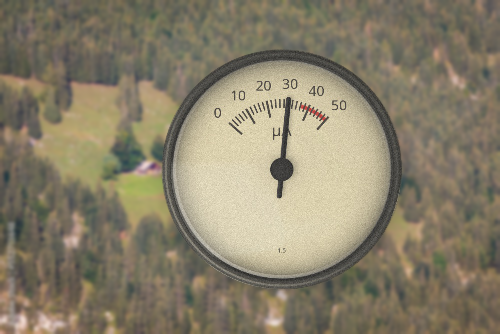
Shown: 30 µA
